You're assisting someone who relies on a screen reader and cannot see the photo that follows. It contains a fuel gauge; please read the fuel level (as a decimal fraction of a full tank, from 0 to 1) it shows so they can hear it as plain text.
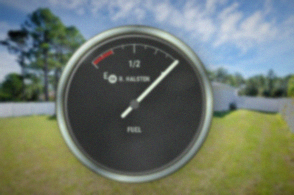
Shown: 1
